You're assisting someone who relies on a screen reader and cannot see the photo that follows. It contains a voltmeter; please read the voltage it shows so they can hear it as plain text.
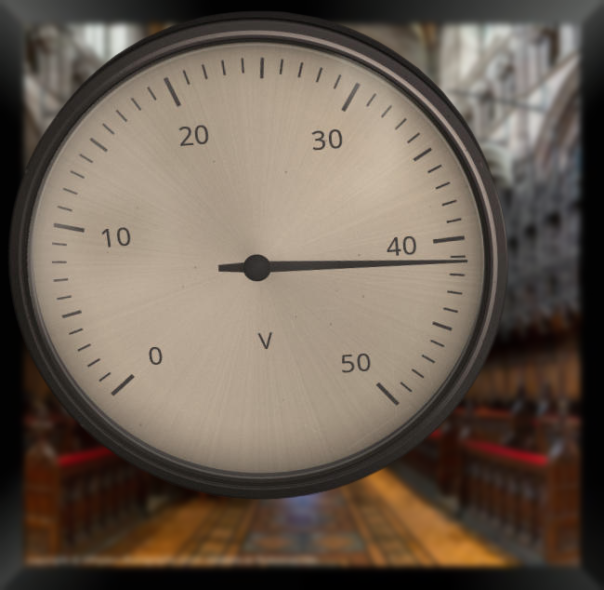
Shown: 41 V
